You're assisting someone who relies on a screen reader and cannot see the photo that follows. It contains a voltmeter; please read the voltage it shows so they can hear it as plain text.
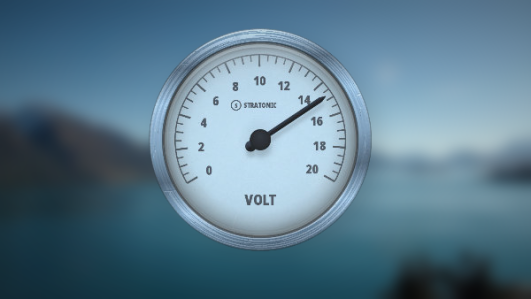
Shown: 14.75 V
